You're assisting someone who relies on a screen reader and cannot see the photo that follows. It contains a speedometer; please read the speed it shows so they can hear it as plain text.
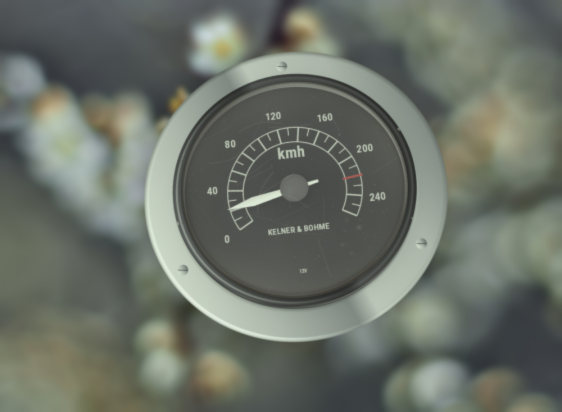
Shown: 20 km/h
